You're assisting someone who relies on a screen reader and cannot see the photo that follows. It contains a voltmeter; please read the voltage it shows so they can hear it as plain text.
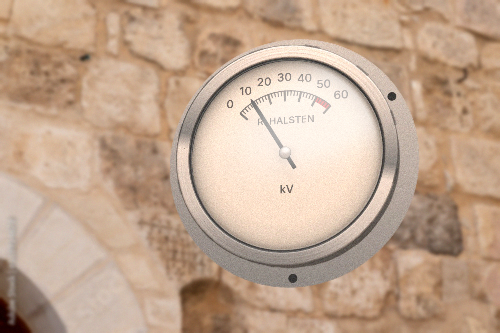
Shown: 10 kV
